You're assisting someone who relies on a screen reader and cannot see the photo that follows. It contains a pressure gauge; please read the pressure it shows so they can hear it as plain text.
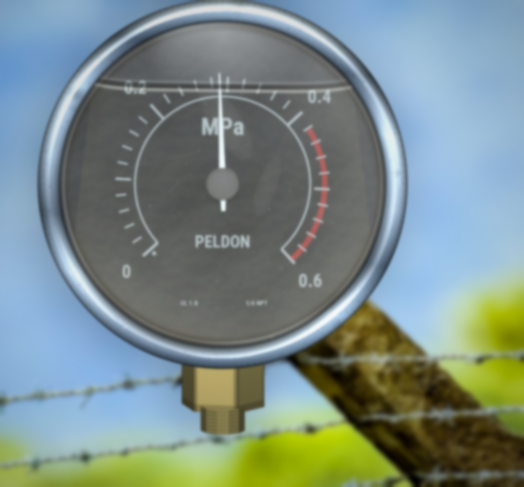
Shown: 0.29 MPa
